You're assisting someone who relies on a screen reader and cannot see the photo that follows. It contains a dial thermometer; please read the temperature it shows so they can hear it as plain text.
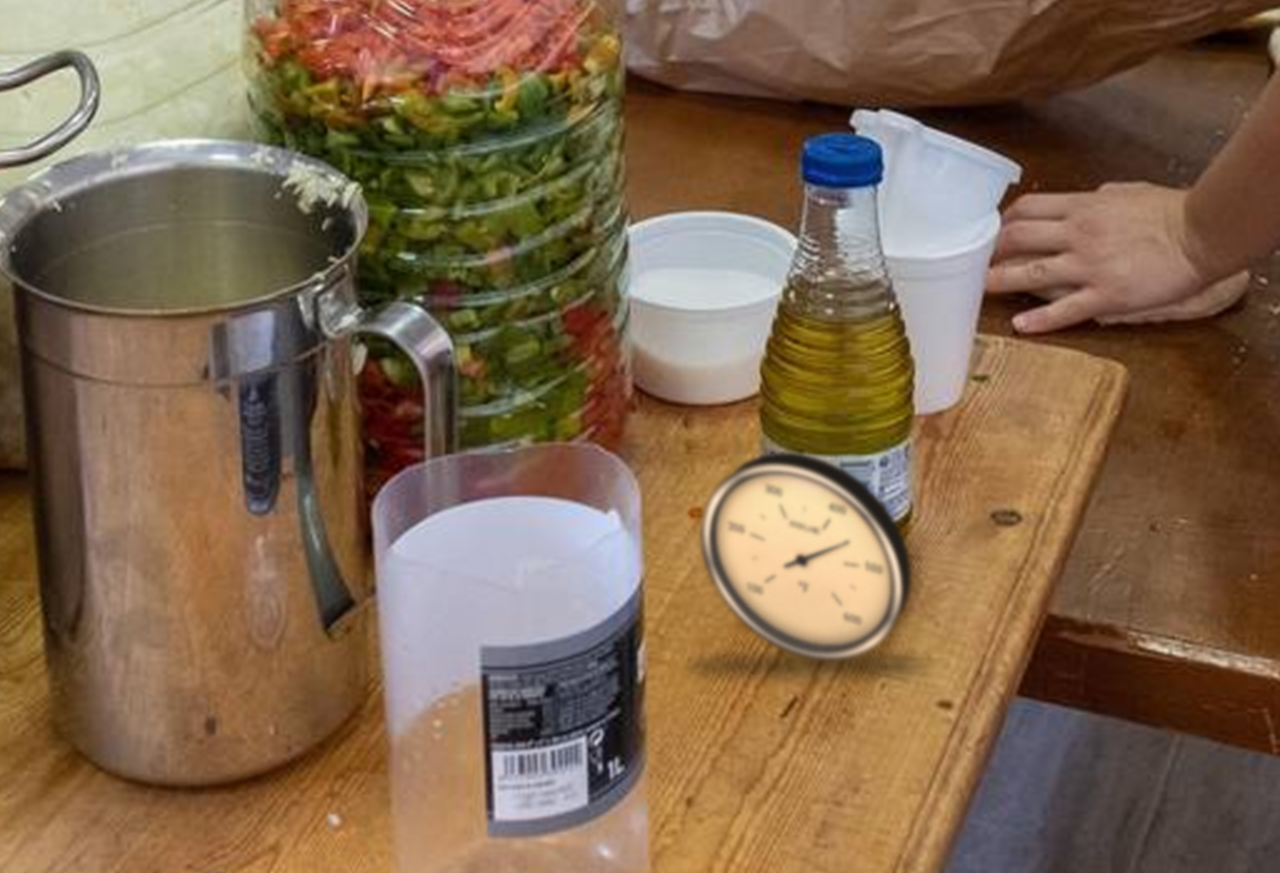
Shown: 450 °F
